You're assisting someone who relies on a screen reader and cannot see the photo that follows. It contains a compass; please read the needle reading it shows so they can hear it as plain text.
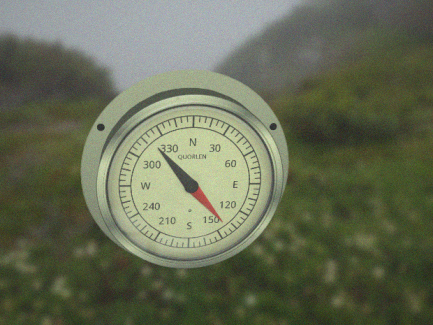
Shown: 140 °
